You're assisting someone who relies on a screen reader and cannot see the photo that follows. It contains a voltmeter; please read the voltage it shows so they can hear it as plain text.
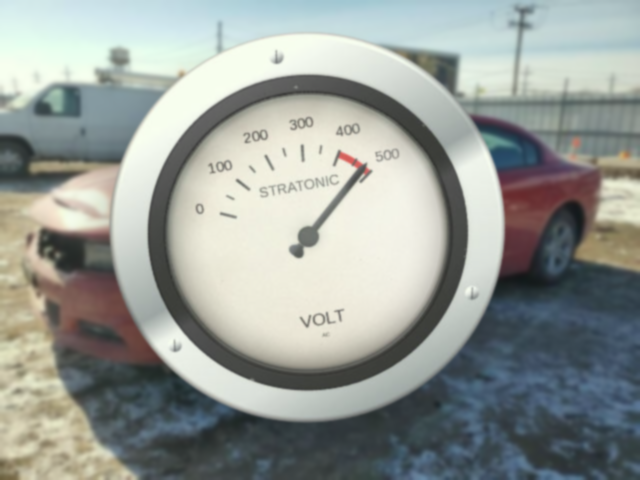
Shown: 475 V
